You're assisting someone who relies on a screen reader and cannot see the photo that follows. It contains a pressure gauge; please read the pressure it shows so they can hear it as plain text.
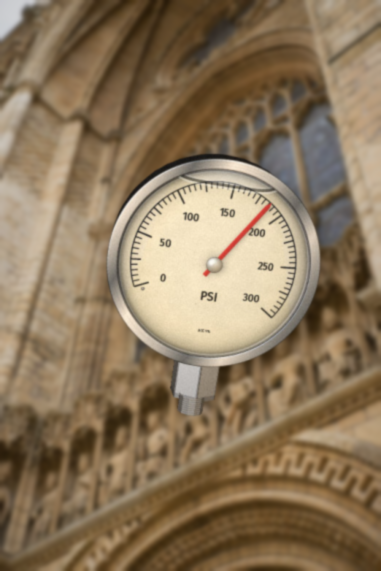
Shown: 185 psi
